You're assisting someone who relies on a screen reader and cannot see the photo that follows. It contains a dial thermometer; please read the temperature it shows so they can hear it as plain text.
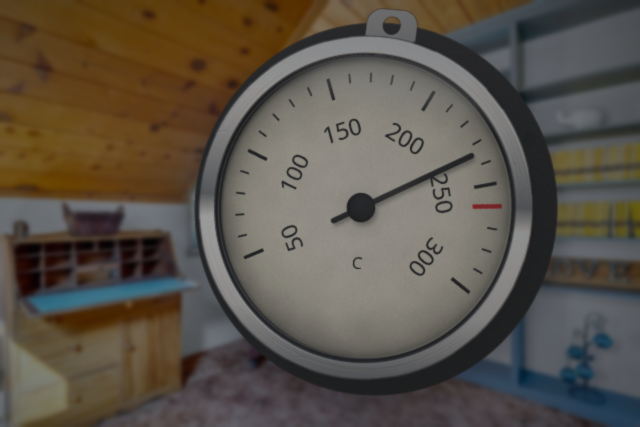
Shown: 235 °C
